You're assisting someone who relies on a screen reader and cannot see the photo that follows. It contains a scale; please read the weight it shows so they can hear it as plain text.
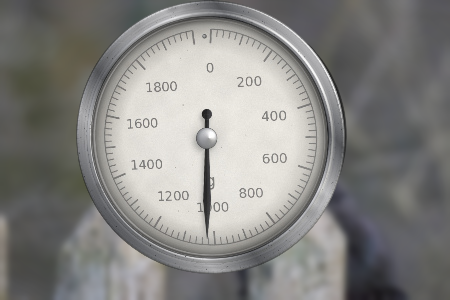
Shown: 1020 g
